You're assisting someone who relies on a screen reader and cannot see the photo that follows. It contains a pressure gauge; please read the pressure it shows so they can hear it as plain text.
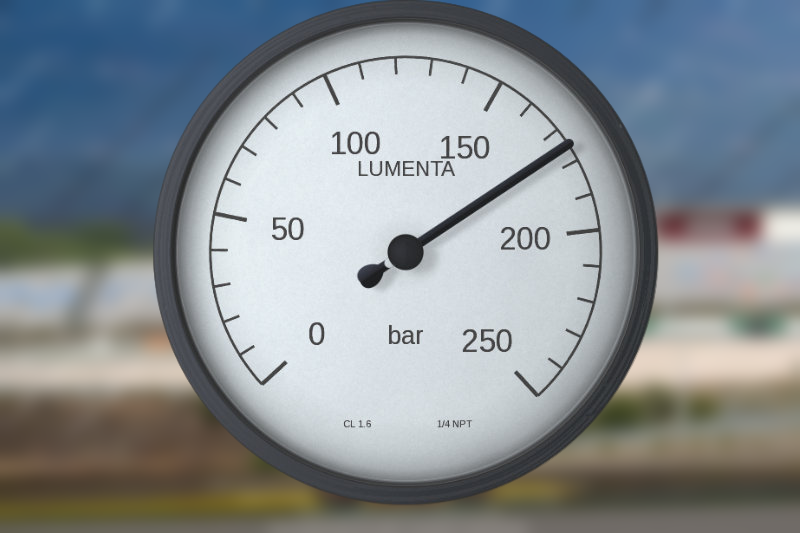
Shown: 175 bar
